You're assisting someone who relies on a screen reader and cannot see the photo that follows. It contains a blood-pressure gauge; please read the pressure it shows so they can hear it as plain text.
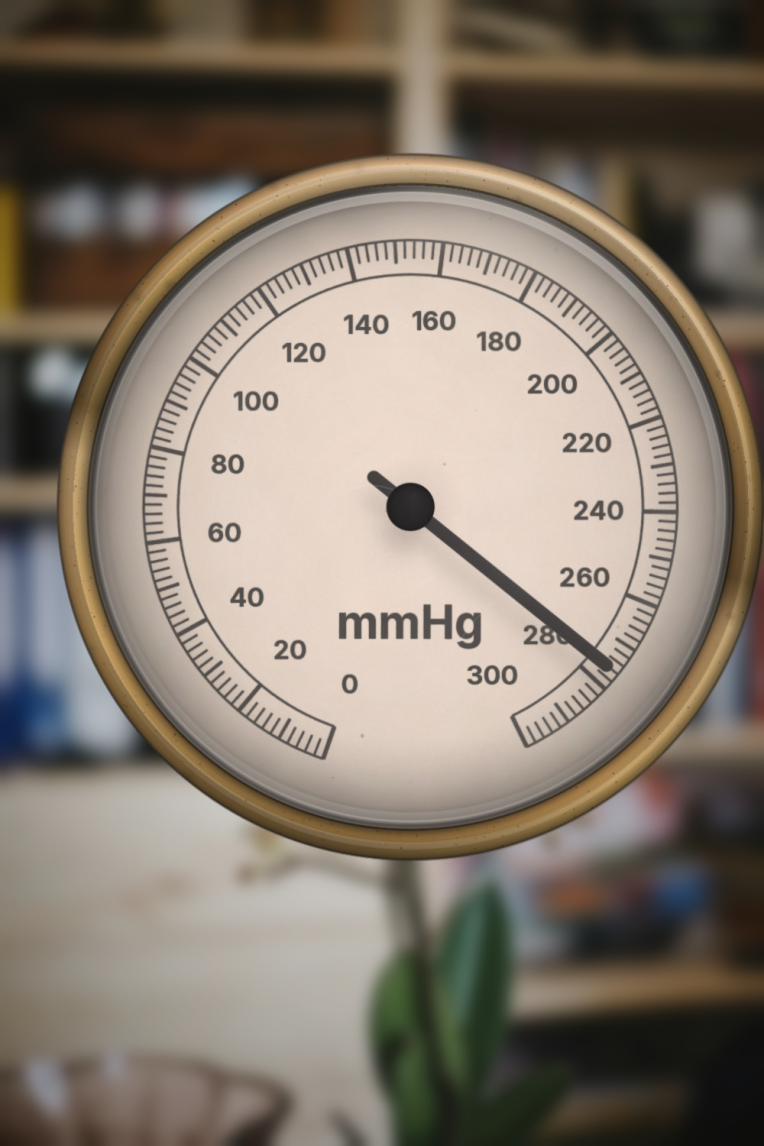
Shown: 276 mmHg
